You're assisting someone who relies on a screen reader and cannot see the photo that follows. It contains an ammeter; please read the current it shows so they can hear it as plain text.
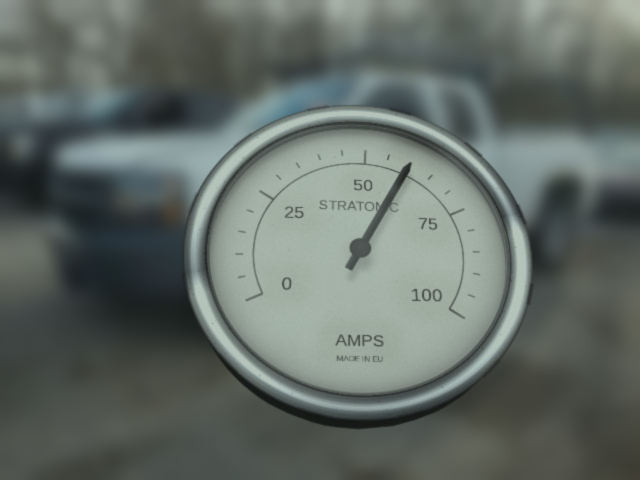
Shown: 60 A
